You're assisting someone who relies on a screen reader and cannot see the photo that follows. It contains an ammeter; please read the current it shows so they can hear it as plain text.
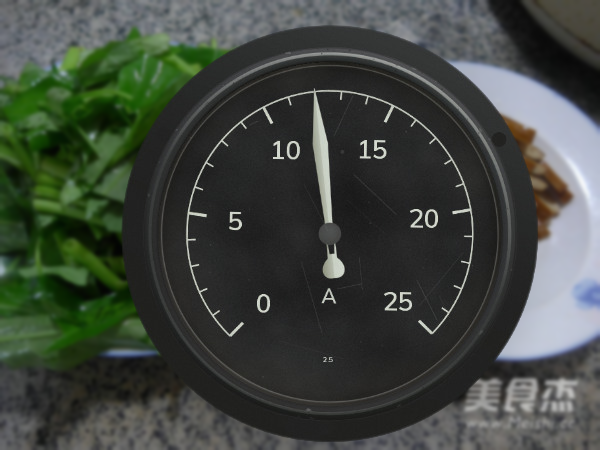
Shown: 12 A
